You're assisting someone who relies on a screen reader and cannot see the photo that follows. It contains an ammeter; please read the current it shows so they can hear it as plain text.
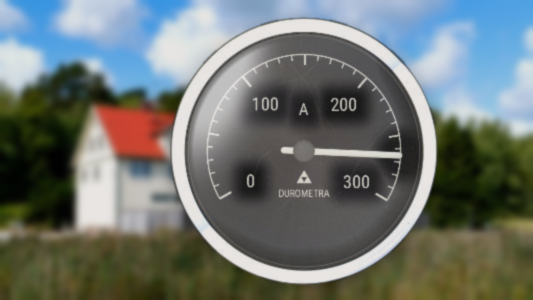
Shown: 265 A
